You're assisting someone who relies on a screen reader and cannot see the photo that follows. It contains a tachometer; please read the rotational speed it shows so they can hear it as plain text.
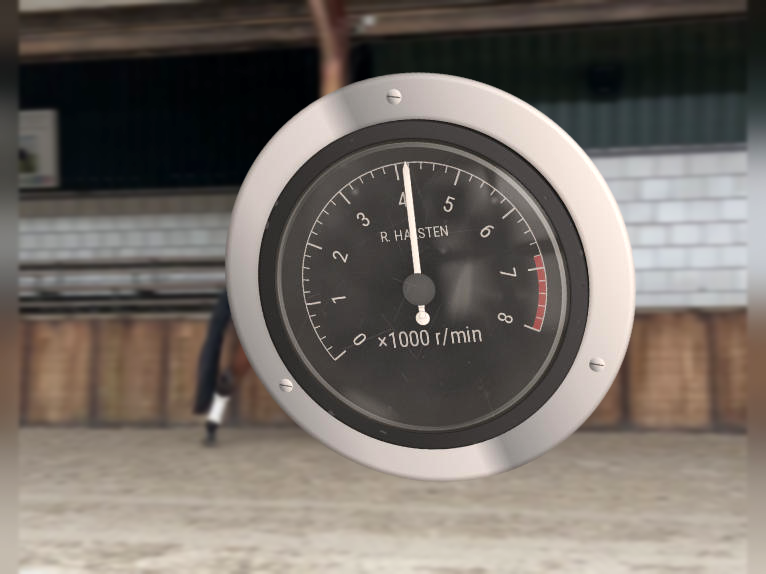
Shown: 4200 rpm
